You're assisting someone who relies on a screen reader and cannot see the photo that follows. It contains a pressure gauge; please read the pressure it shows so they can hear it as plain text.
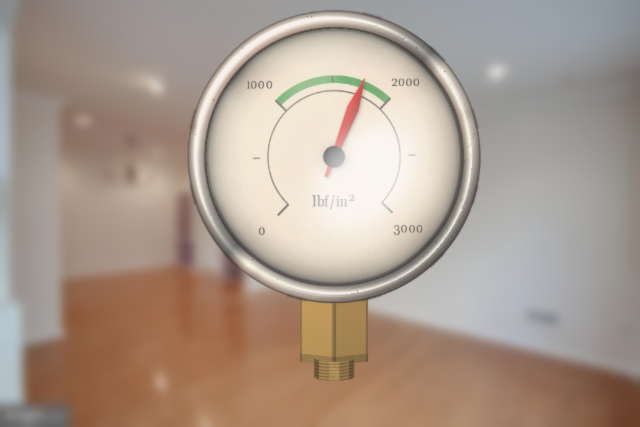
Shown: 1750 psi
